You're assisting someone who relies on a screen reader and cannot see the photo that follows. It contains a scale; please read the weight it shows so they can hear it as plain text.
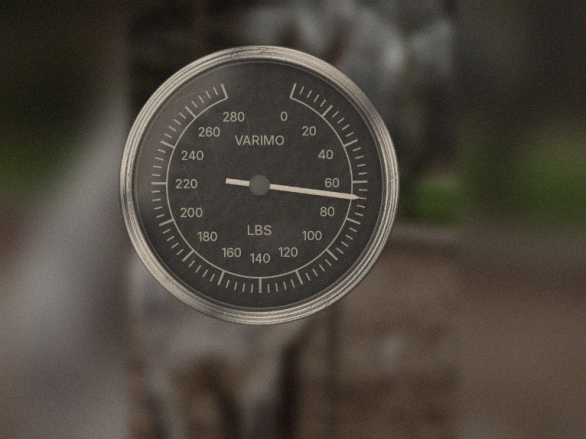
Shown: 68 lb
